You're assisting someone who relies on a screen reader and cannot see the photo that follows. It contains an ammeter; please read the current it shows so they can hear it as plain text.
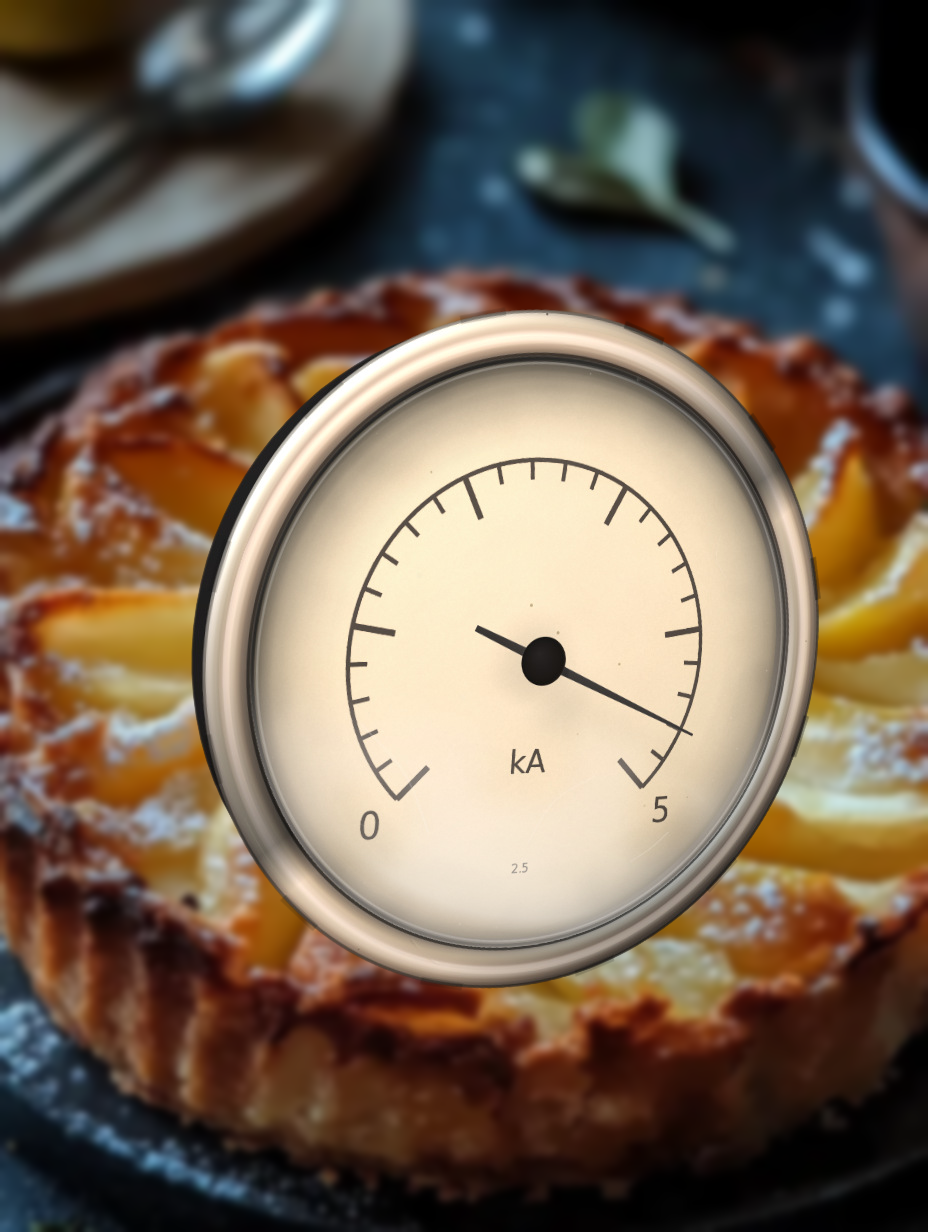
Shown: 4.6 kA
